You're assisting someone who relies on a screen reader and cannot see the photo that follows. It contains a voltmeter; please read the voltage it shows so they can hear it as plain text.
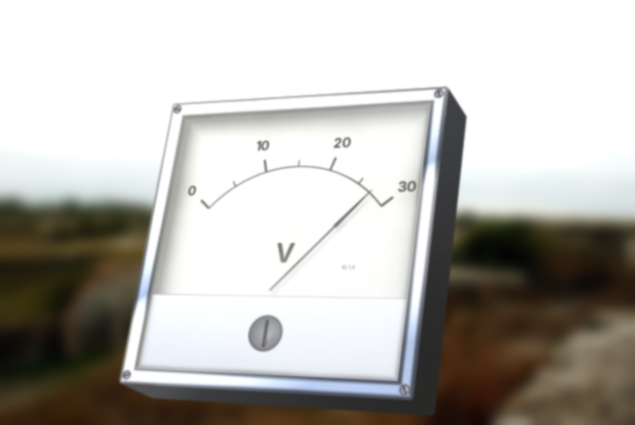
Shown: 27.5 V
